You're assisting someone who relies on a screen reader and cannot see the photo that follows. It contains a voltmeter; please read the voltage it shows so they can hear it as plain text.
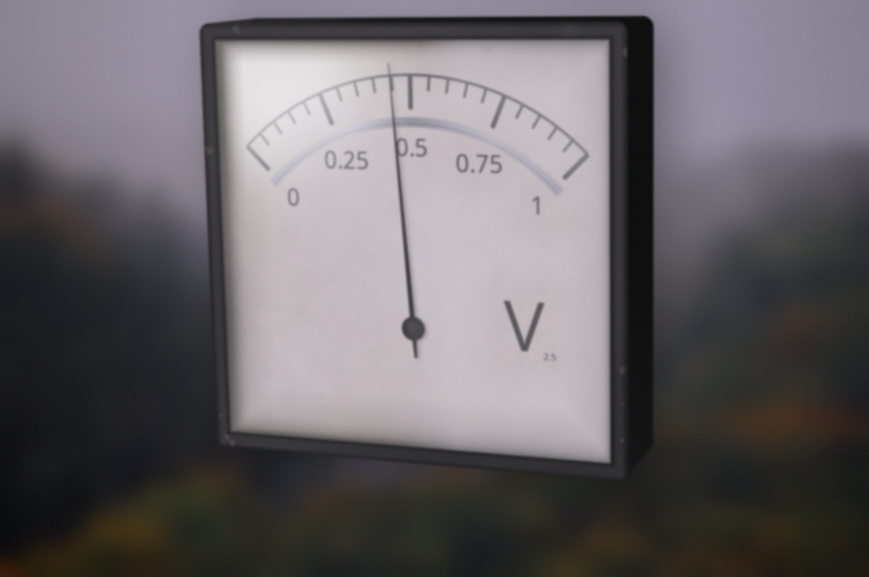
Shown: 0.45 V
